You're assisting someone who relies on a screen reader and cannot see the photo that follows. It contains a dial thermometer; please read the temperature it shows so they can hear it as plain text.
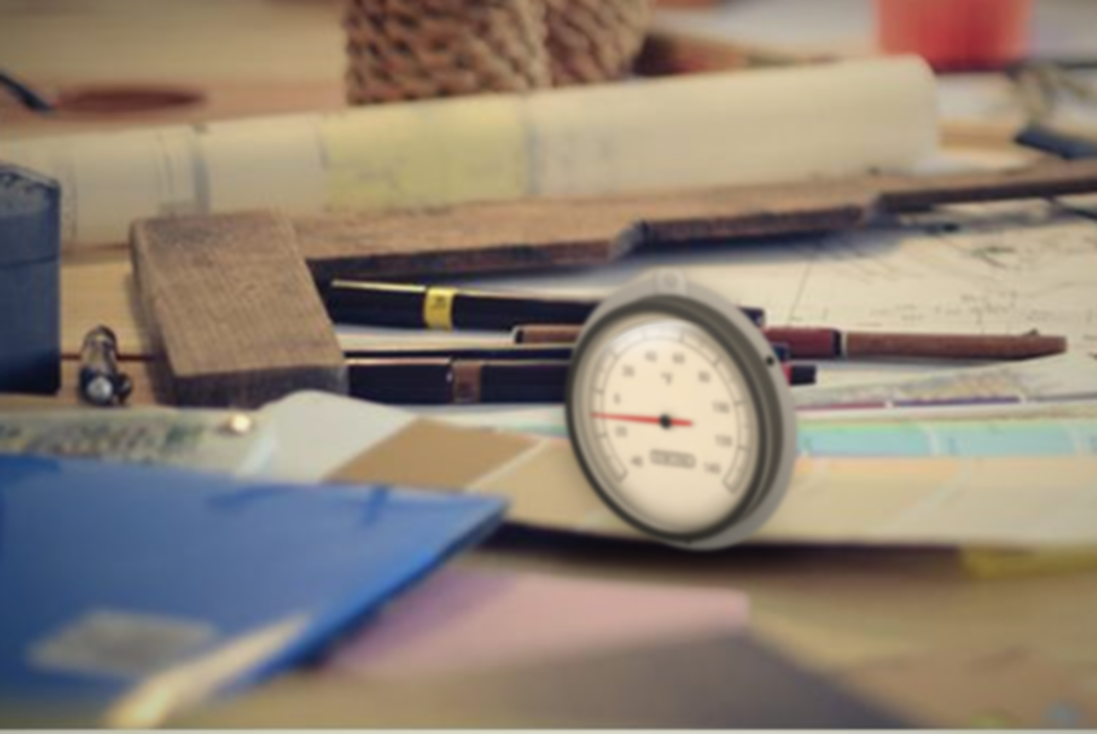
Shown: -10 °F
